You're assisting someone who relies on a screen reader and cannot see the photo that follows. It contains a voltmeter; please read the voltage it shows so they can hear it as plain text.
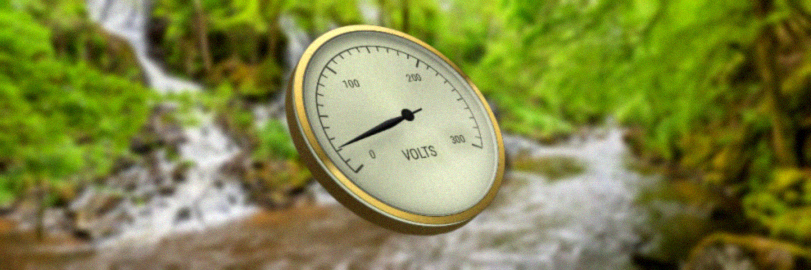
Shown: 20 V
